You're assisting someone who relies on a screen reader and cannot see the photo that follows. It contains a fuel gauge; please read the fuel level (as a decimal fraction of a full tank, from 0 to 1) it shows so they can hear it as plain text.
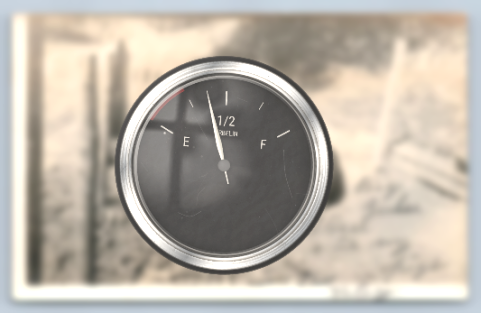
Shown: 0.375
